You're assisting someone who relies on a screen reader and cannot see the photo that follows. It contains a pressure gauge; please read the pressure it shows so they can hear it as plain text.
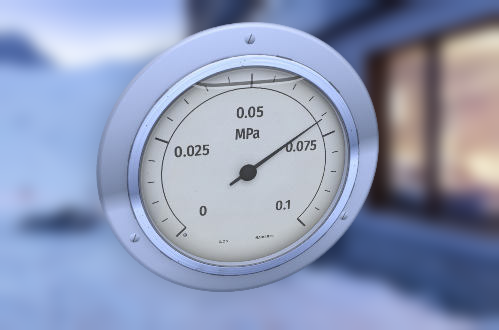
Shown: 0.07 MPa
